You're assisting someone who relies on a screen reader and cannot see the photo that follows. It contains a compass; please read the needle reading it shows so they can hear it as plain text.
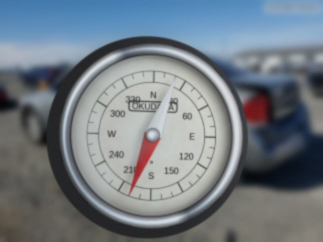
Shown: 200 °
